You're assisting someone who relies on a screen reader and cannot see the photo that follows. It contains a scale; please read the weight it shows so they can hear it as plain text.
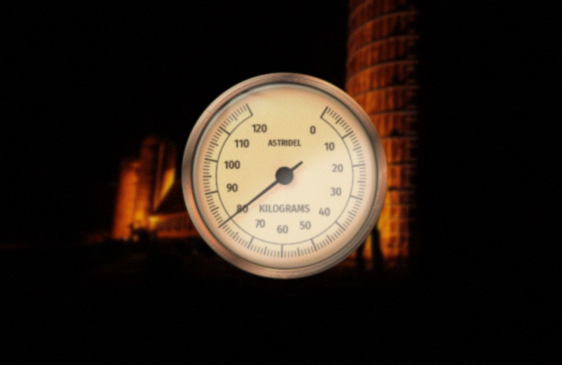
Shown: 80 kg
